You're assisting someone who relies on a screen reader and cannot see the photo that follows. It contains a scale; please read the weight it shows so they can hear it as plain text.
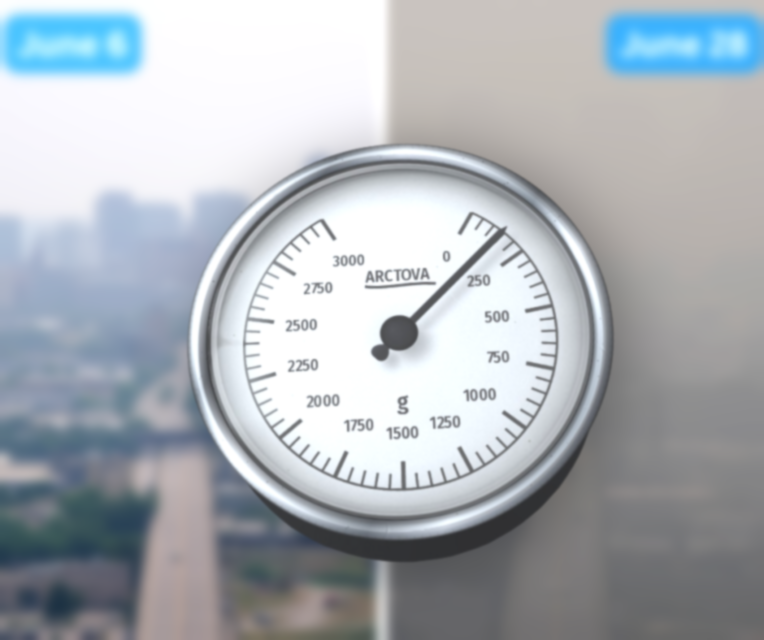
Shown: 150 g
